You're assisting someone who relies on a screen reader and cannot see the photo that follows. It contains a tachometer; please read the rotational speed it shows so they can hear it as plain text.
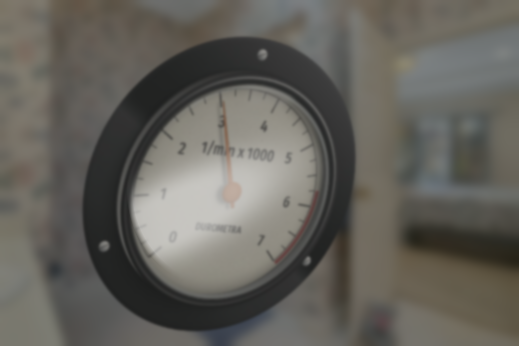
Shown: 3000 rpm
